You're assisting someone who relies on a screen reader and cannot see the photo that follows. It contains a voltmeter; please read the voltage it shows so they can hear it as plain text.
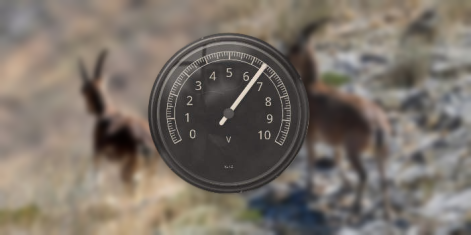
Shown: 6.5 V
